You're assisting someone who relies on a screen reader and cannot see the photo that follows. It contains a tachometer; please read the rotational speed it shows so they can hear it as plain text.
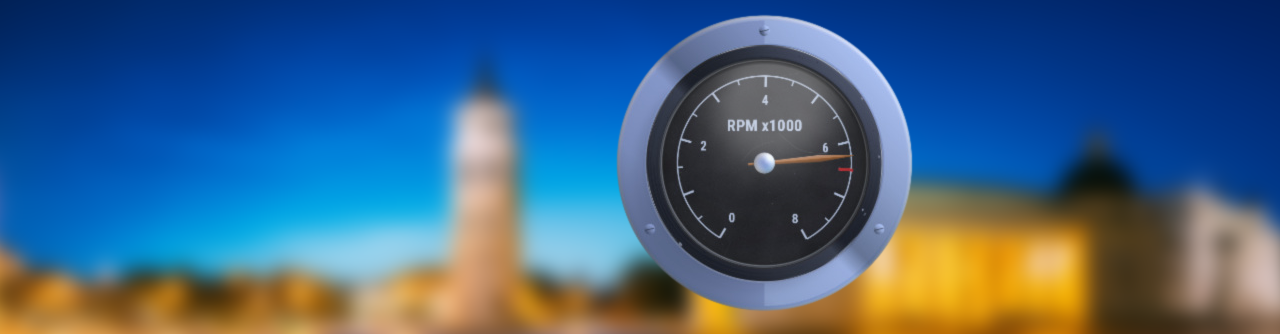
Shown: 6250 rpm
